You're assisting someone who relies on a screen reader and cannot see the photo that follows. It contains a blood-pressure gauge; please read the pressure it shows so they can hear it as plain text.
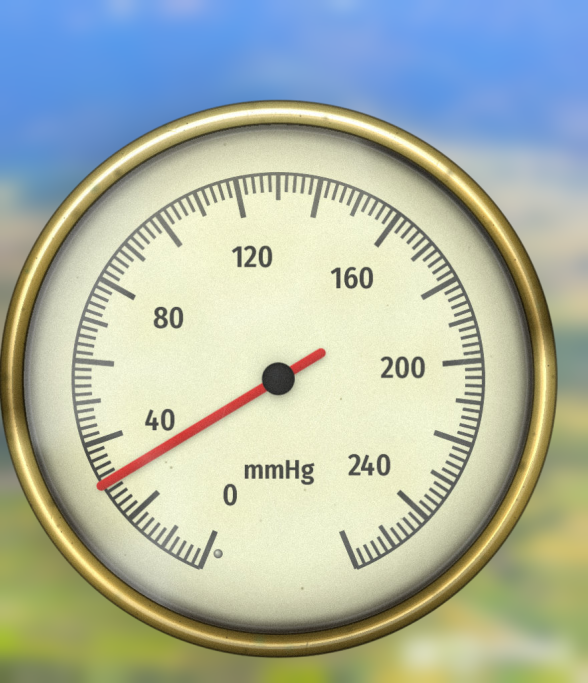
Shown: 30 mmHg
